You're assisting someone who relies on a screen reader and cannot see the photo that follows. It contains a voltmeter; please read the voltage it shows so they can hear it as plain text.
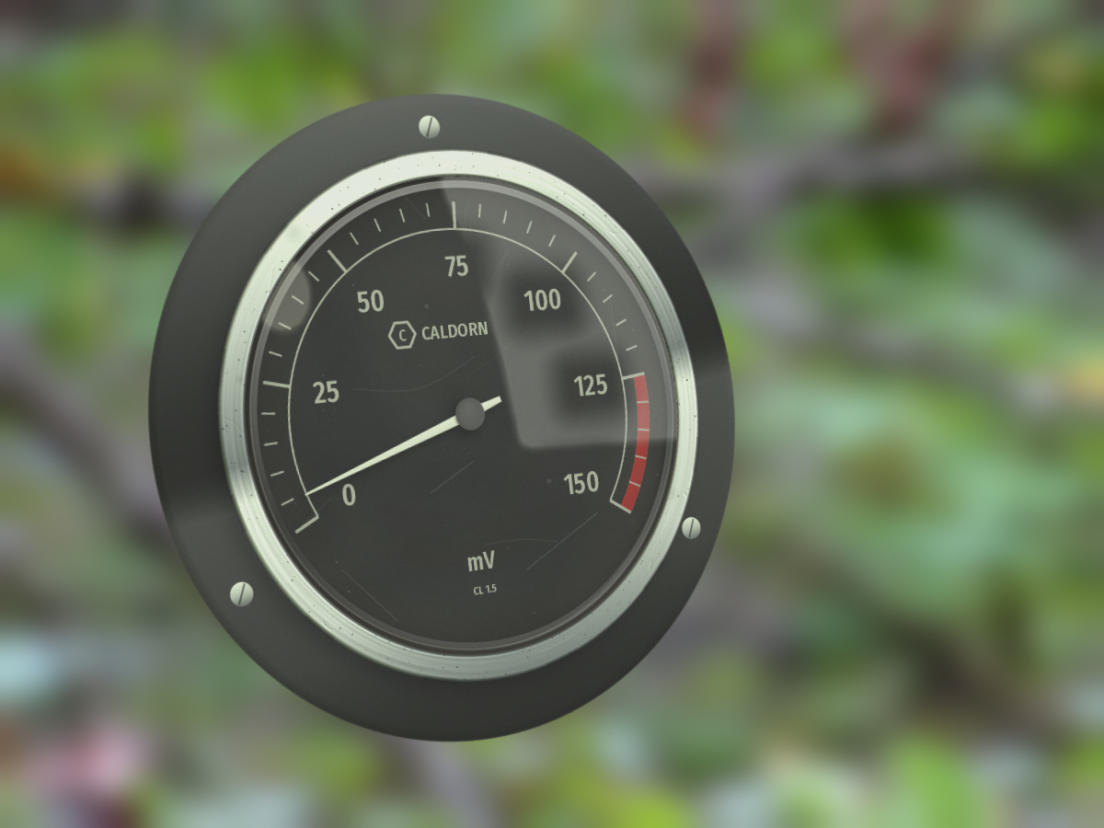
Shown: 5 mV
